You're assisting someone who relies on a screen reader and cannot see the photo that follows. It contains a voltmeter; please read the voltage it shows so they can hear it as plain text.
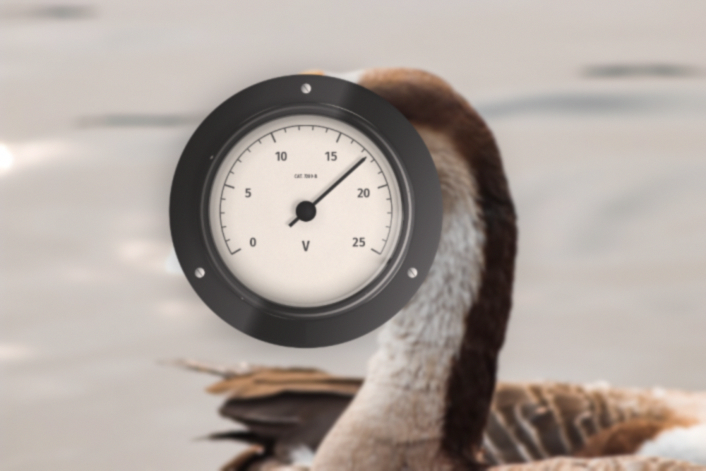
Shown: 17.5 V
